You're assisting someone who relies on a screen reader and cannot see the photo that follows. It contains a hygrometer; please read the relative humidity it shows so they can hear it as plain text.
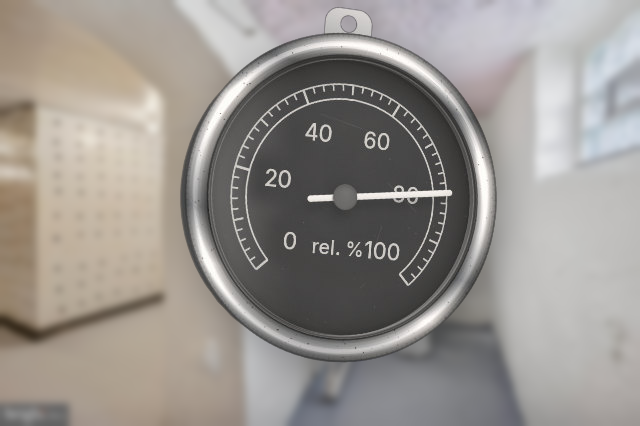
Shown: 80 %
